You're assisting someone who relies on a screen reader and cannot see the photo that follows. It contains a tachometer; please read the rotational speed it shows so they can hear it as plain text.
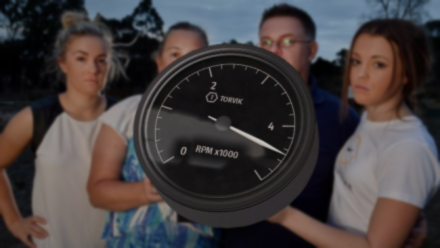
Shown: 4500 rpm
